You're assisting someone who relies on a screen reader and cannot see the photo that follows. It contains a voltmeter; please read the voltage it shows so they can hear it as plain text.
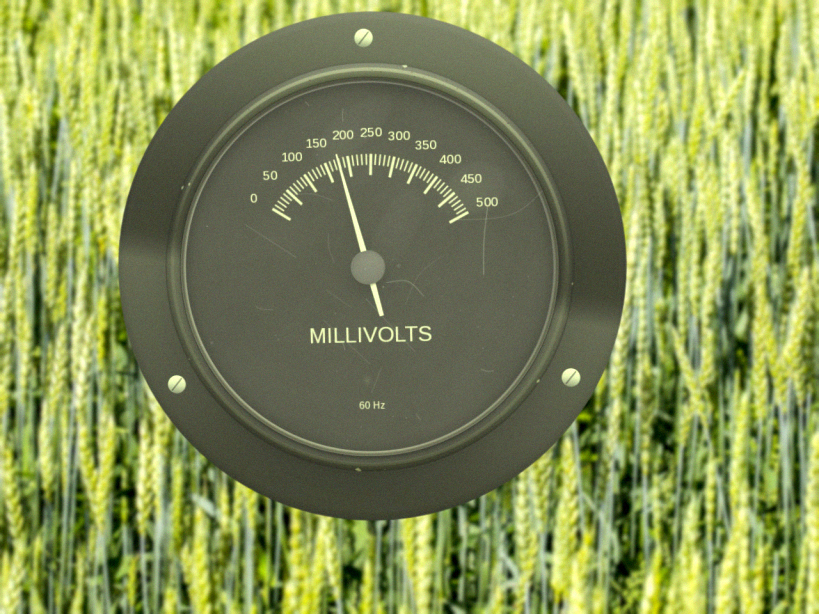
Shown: 180 mV
